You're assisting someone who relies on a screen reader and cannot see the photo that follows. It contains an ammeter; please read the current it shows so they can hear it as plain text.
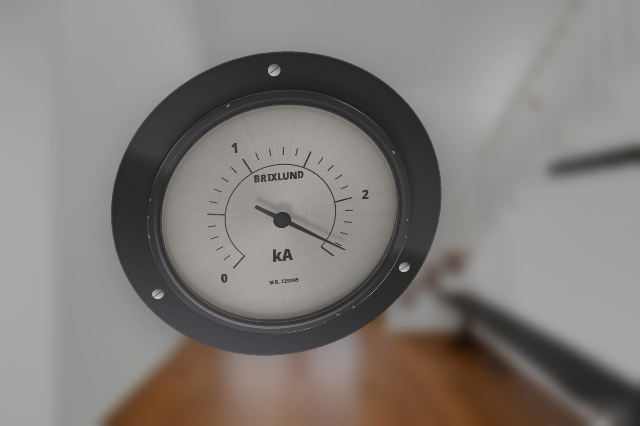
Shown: 2.4 kA
